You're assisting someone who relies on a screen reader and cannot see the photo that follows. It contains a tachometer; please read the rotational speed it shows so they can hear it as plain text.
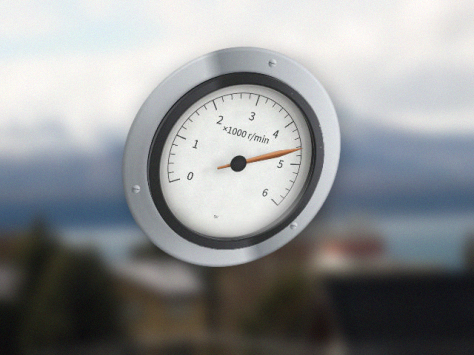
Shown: 4600 rpm
